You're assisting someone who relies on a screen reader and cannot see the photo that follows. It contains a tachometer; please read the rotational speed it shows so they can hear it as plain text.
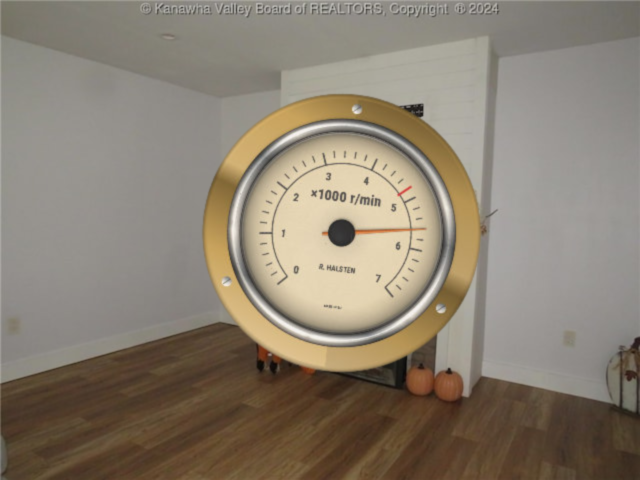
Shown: 5600 rpm
